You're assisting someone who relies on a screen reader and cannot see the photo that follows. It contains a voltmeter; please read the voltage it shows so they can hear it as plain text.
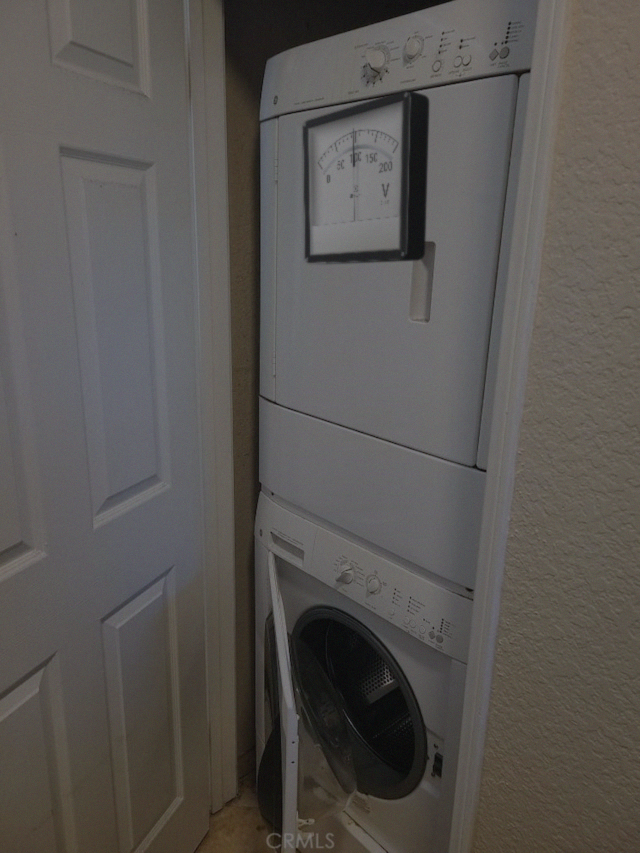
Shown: 100 V
